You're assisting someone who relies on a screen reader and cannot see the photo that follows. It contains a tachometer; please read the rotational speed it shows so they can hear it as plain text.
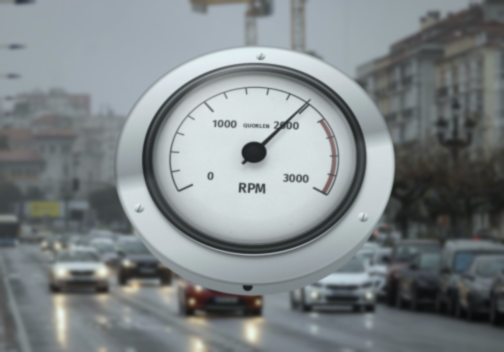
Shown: 2000 rpm
